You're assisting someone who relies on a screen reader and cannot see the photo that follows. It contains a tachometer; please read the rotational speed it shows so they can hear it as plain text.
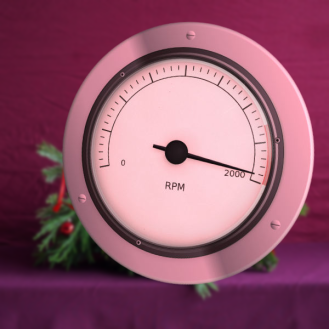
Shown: 1950 rpm
